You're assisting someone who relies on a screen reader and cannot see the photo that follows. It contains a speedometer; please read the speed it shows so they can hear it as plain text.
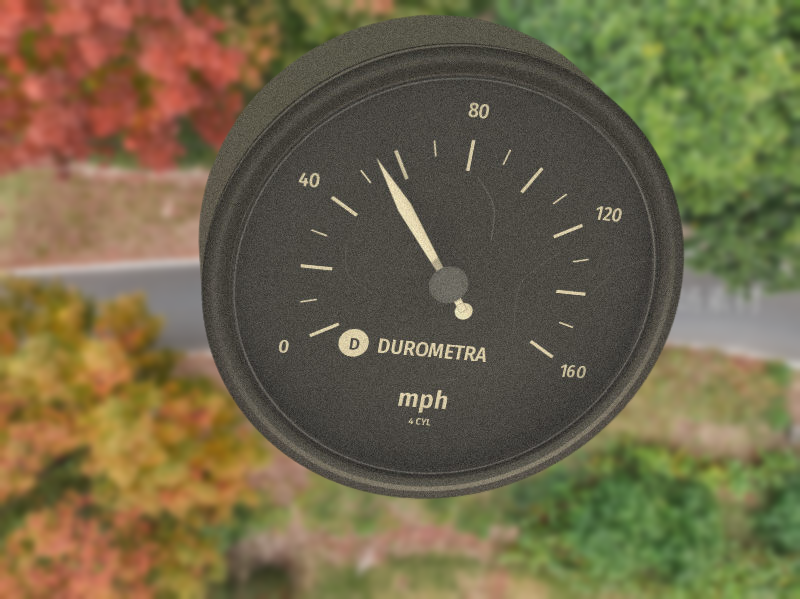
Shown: 55 mph
